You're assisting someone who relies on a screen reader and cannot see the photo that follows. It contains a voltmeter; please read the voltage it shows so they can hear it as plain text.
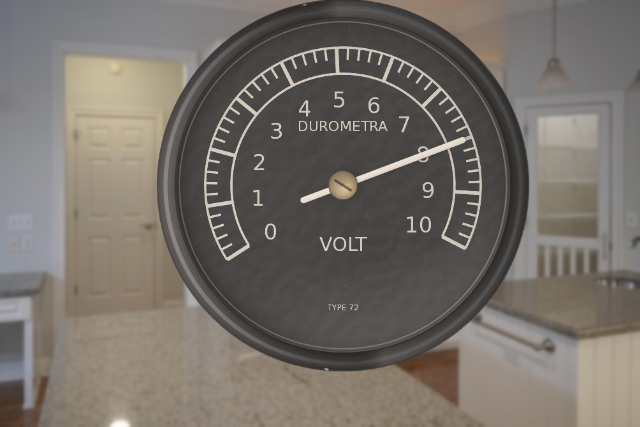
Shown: 8 V
